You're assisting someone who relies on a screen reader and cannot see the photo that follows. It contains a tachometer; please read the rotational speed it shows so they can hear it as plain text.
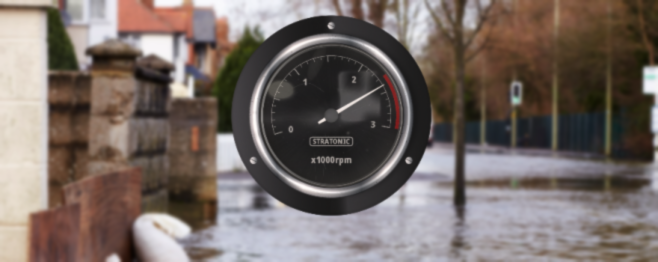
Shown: 2400 rpm
